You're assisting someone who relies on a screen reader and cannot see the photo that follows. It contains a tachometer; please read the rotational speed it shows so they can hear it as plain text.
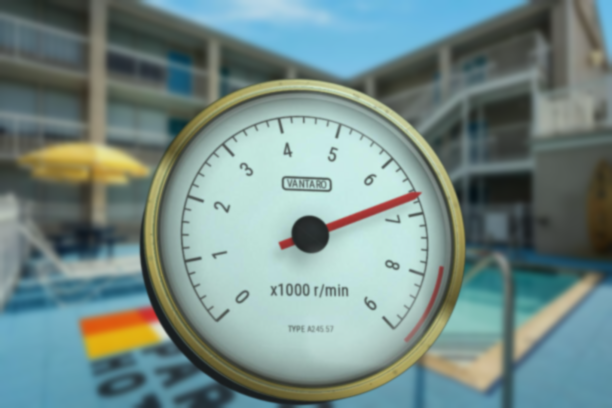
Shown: 6700 rpm
